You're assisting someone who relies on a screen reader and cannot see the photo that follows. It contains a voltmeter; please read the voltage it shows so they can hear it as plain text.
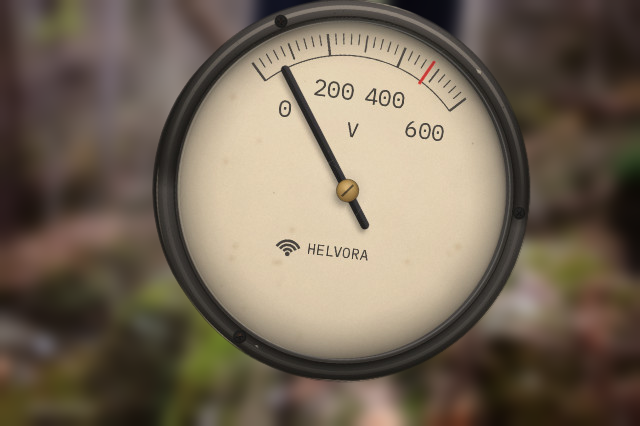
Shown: 60 V
